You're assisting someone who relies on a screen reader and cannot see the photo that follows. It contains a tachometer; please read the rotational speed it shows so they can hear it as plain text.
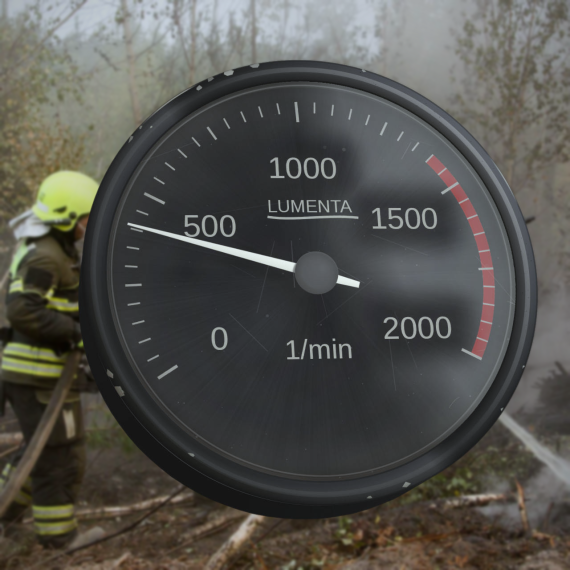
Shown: 400 rpm
